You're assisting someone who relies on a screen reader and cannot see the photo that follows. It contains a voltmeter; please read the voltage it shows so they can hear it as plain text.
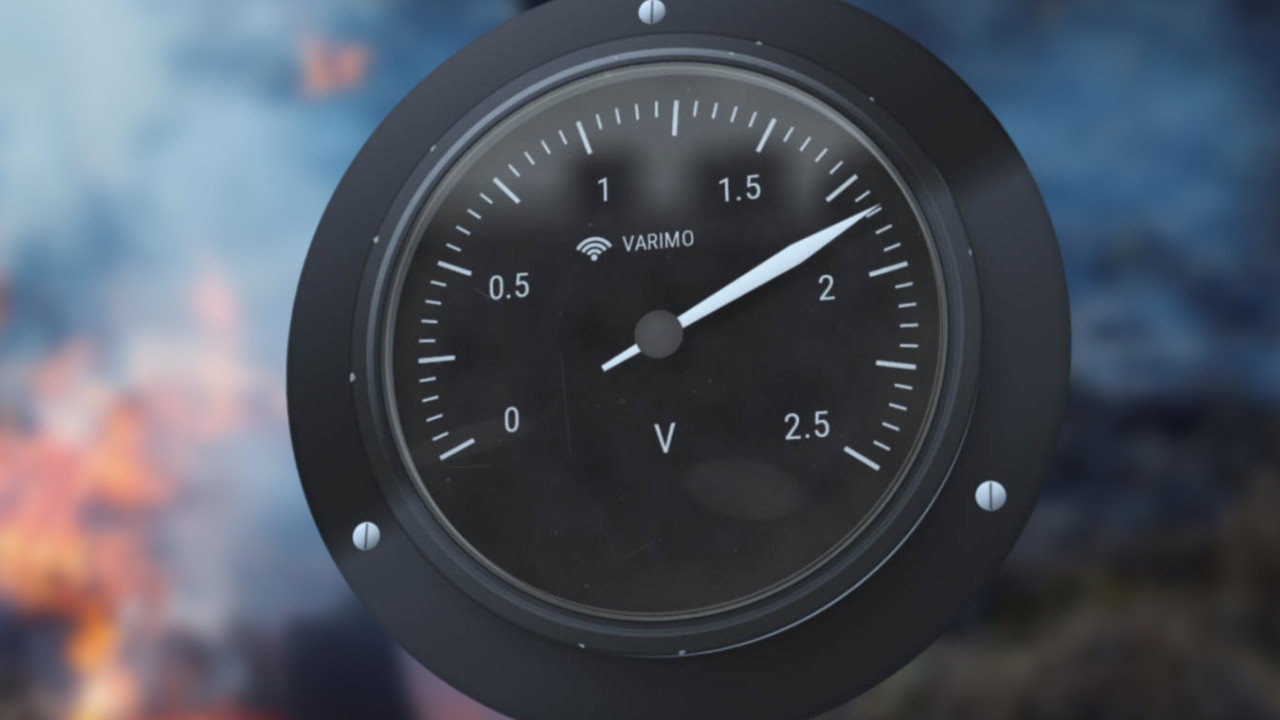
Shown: 1.85 V
